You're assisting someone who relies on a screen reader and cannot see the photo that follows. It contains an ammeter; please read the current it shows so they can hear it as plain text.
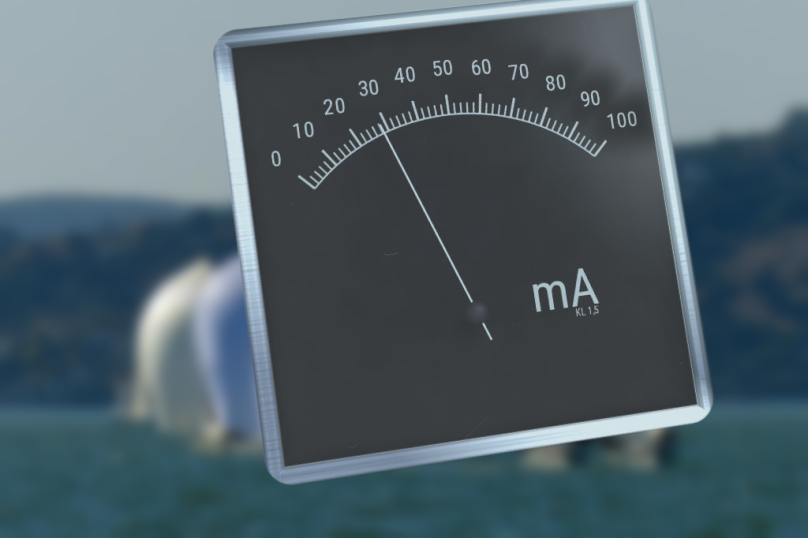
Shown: 28 mA
